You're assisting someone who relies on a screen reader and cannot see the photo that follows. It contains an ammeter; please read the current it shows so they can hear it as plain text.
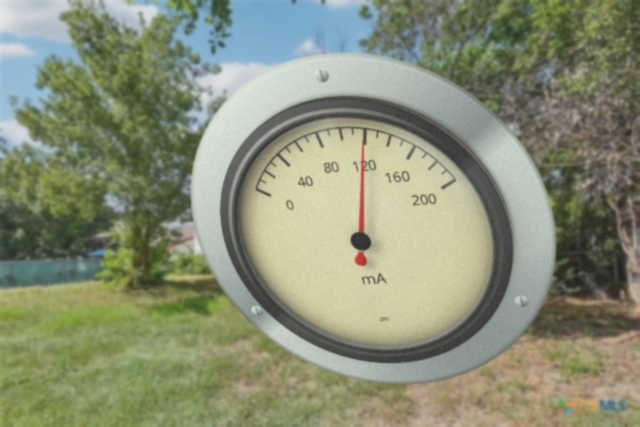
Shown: 120 mA
